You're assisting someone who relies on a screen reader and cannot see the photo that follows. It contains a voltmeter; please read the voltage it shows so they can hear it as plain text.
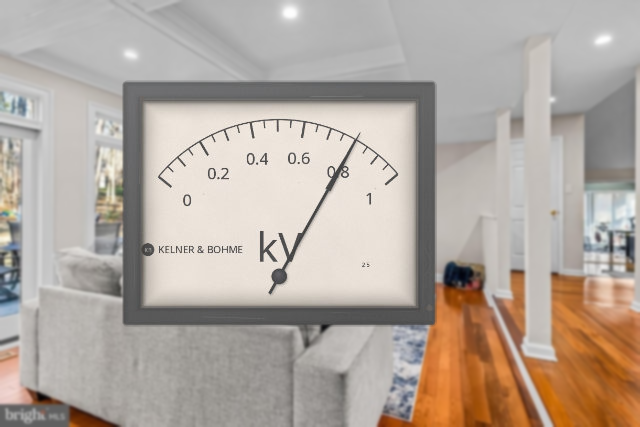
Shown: 0.8 kV
